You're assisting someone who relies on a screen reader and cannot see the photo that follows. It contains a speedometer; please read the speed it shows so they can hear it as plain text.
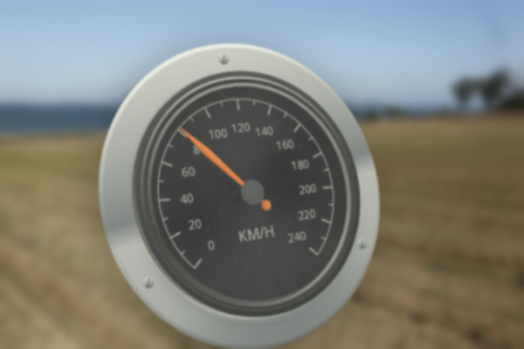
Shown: 80 km/h
